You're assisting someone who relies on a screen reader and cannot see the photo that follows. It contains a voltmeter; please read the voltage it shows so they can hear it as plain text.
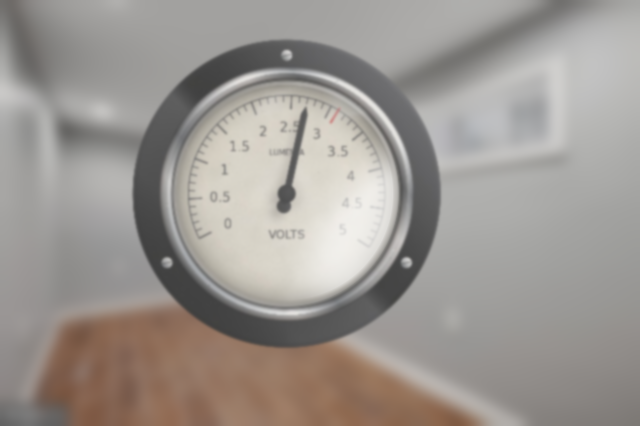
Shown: 2.7 V
